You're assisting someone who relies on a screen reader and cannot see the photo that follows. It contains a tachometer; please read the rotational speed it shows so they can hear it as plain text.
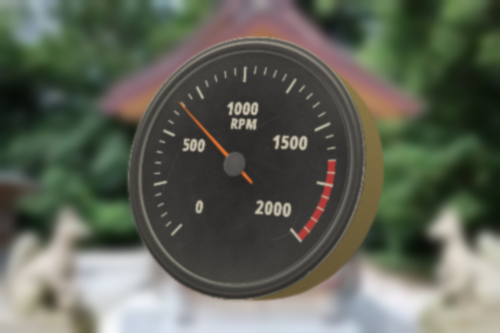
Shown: 650 rpm
